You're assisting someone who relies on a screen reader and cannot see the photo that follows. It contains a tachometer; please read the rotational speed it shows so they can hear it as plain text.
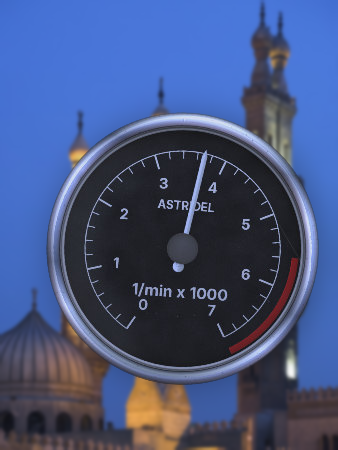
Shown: 3700 rpm
